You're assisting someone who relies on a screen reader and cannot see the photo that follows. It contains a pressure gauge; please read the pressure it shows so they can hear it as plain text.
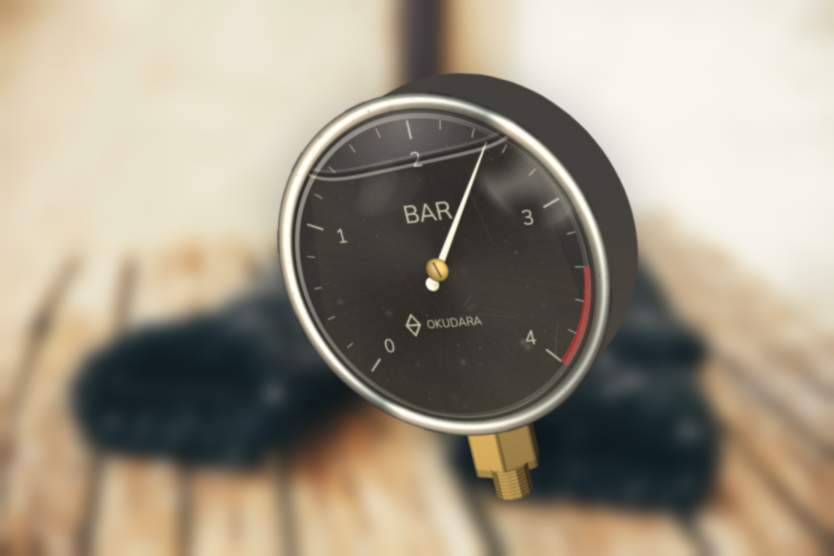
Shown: 2.5 bar
